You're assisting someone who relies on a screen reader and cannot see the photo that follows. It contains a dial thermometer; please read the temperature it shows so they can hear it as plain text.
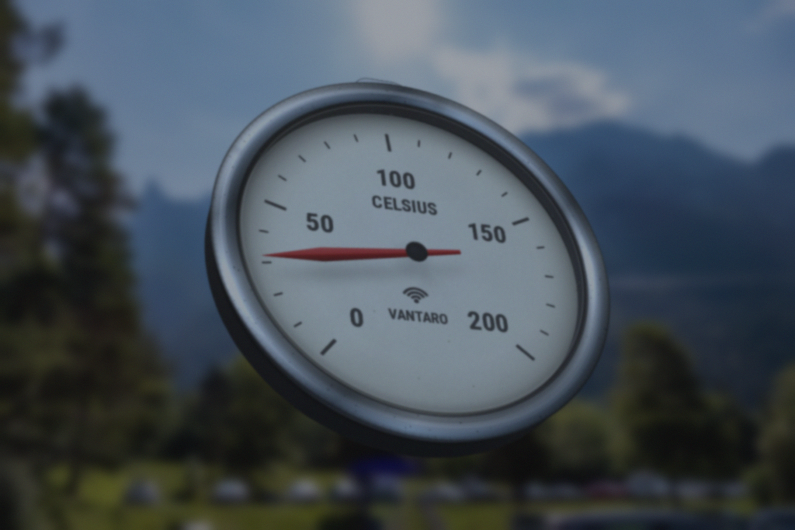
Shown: 30 °C
